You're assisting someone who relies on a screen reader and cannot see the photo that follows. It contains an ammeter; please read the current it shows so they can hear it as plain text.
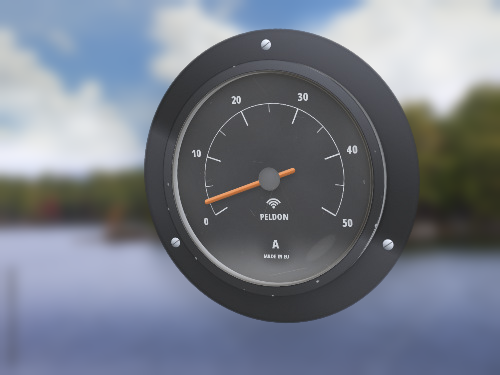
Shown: 2.5 A
